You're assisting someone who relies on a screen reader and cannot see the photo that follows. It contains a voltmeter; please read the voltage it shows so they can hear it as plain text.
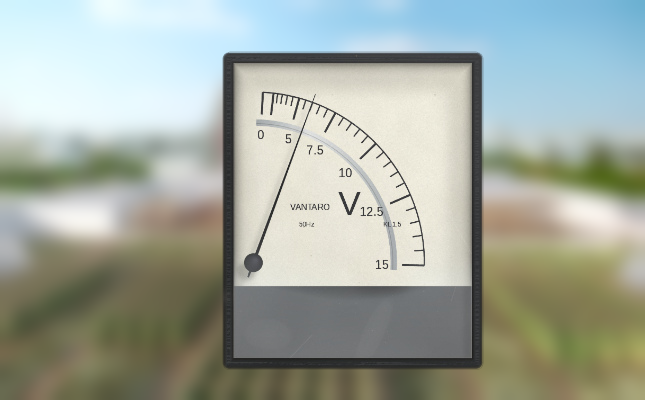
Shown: 6 V
